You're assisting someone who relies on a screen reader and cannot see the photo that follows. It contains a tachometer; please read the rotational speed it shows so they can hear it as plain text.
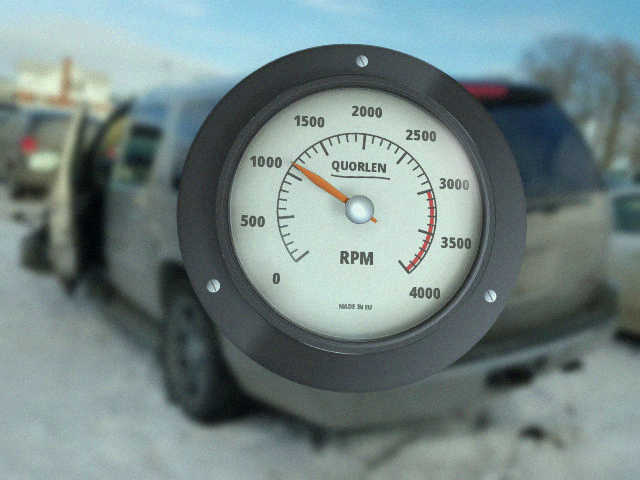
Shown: 1100 rpm
